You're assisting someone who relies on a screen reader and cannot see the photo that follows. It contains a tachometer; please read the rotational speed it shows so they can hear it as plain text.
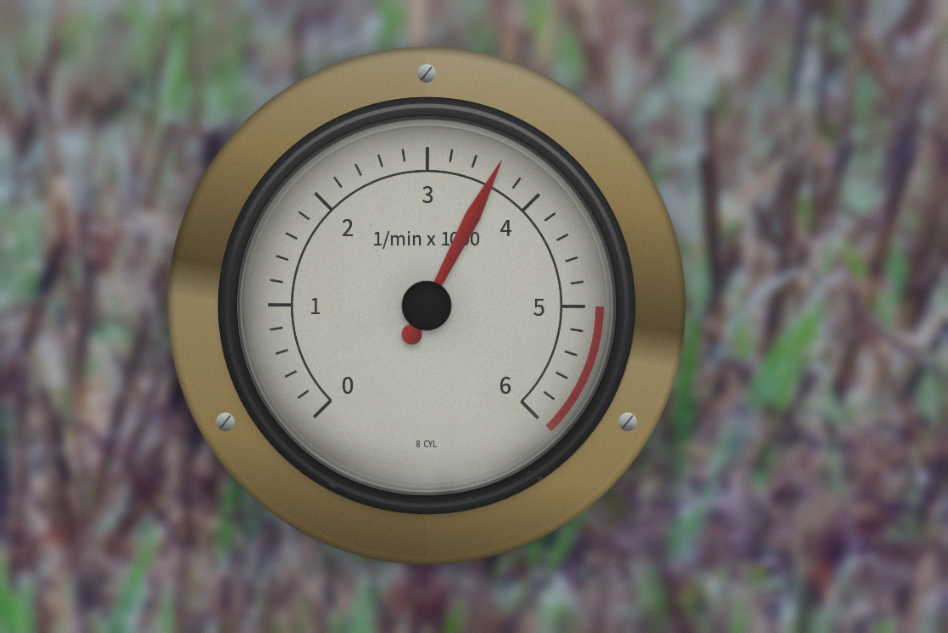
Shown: 3600 rpm
